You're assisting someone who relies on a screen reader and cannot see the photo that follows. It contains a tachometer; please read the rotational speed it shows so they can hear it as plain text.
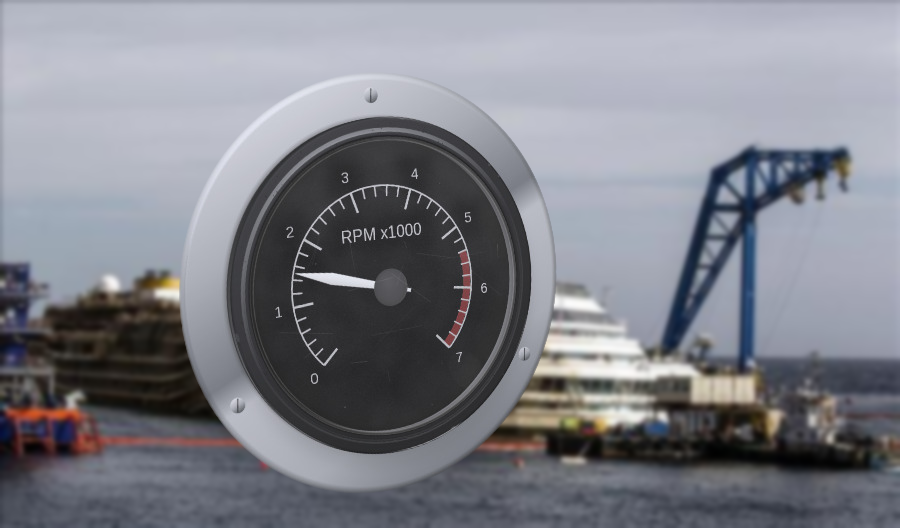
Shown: 1500 rpm
